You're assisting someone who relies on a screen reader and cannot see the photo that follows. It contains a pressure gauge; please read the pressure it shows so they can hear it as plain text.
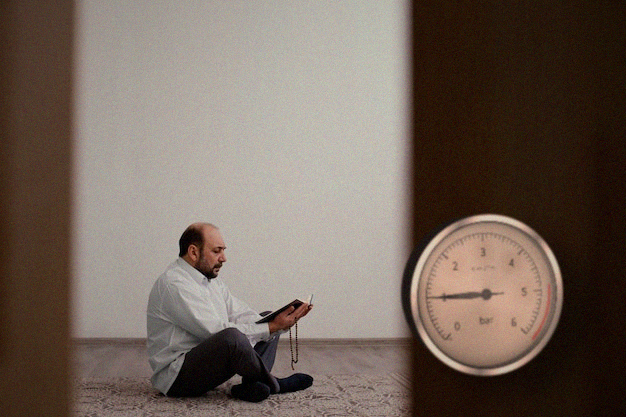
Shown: 1 bar
